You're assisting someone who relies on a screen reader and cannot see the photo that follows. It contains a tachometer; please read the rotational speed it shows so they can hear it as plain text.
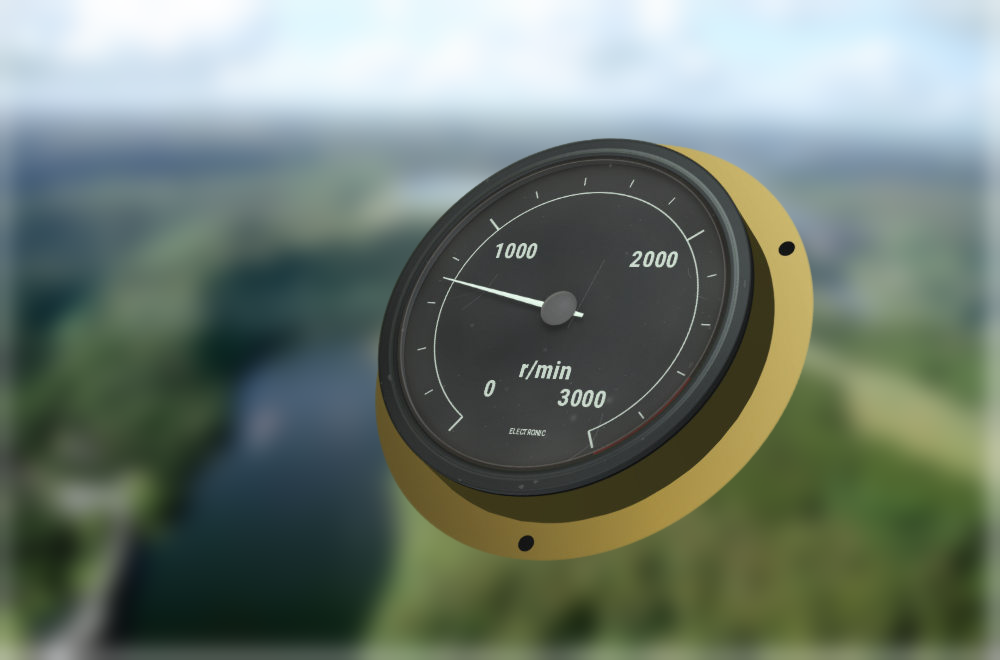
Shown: 700 rpm
